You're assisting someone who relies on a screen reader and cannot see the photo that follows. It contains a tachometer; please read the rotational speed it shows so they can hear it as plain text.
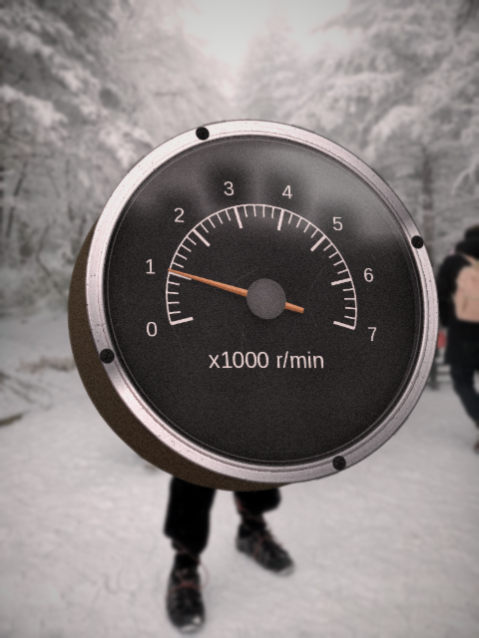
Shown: 1000 rpm
